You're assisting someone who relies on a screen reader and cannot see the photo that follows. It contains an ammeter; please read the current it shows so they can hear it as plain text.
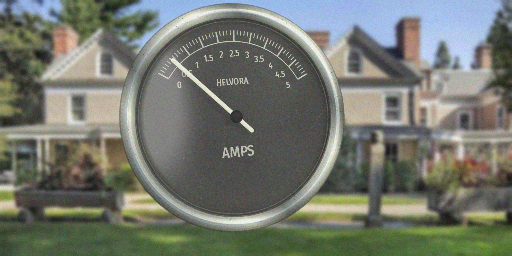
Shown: 0.5 A
